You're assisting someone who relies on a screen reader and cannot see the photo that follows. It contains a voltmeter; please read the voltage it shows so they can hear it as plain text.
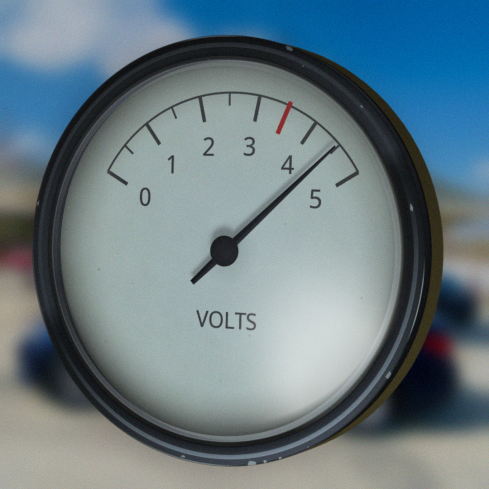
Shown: 4.5 V
